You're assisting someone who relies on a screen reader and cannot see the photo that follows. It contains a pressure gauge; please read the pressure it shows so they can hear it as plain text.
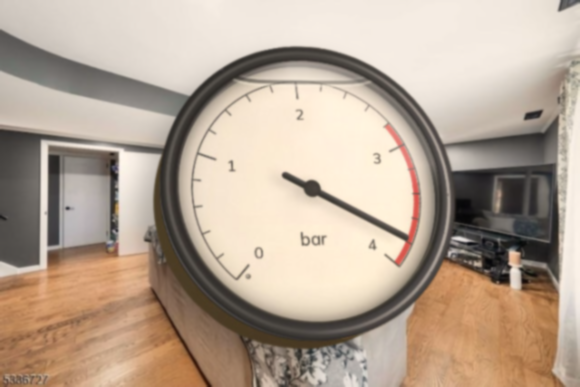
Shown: 3.8 bar
